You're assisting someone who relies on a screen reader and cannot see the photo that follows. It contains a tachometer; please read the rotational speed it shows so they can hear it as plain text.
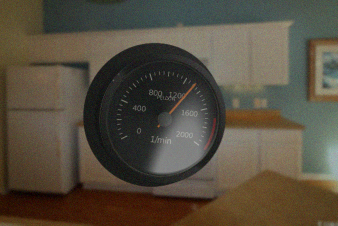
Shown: 1300 rpm
